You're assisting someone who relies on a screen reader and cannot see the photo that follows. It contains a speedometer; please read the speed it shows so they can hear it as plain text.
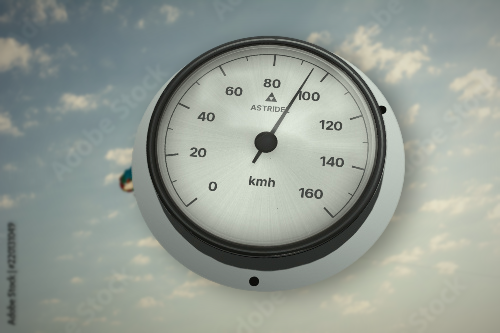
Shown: 95 km/h
